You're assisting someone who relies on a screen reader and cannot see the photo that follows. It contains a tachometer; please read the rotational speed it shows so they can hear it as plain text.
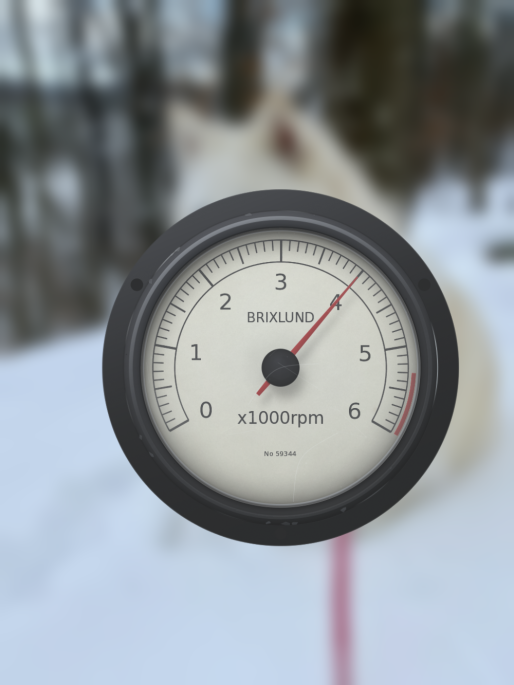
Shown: 4000 rpm
